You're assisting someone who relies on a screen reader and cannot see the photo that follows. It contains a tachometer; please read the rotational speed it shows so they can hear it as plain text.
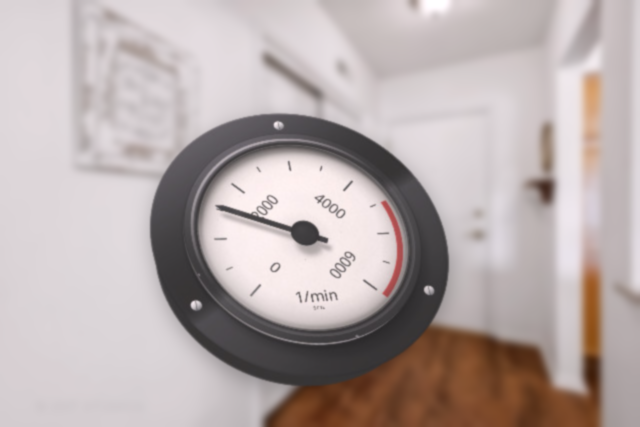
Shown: 1500 rpm
